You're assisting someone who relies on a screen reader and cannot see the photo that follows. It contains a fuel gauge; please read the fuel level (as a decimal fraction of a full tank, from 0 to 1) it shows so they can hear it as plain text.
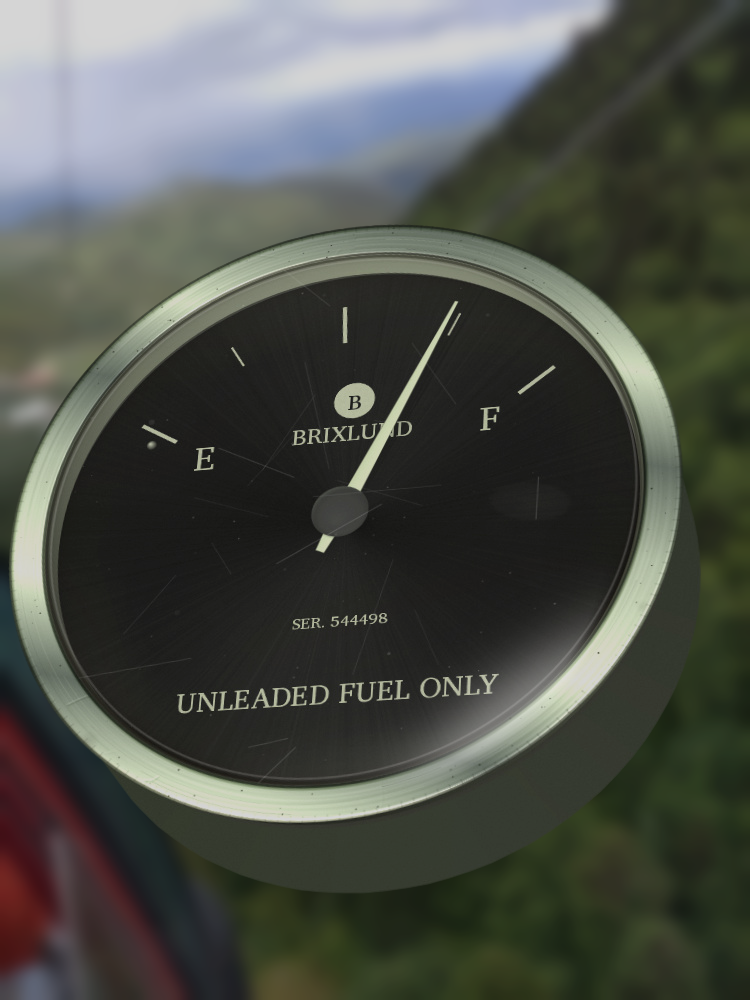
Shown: 0.75
